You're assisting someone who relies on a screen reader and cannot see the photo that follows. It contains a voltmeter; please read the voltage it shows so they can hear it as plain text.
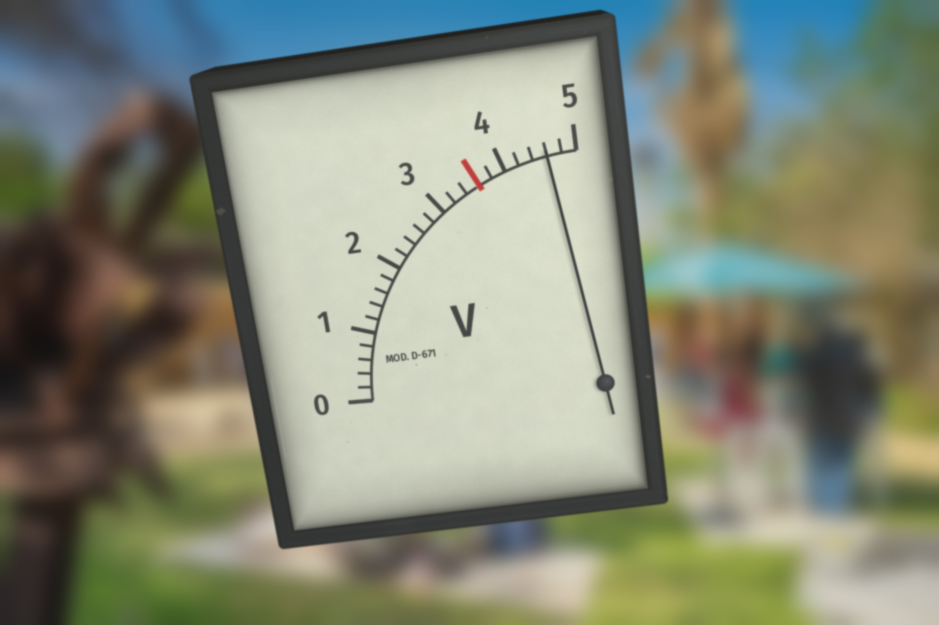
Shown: 4.6 V
